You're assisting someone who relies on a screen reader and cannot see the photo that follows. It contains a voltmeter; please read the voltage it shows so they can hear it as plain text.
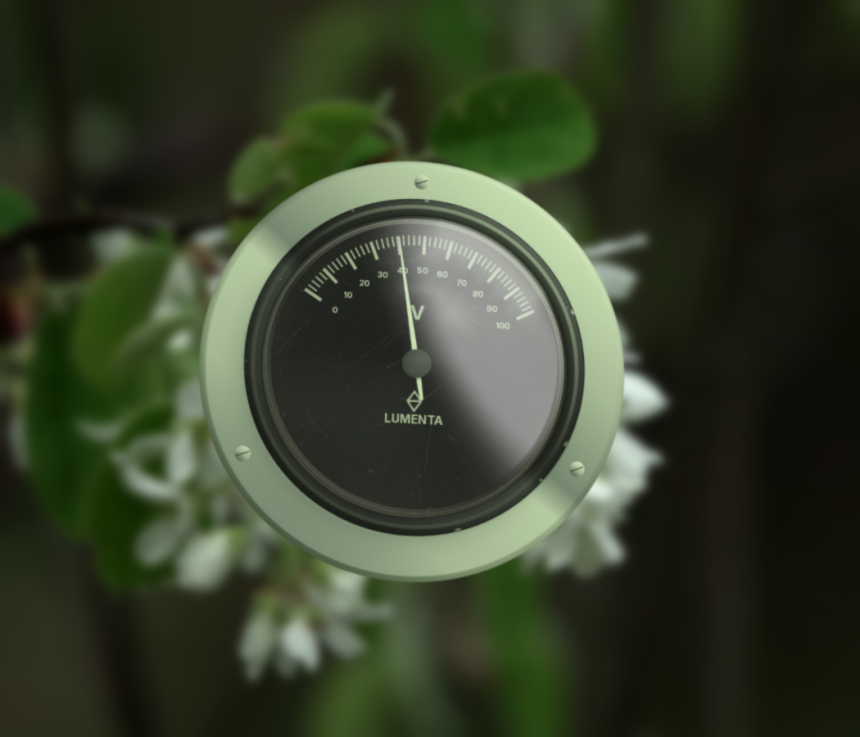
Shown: 40 V
